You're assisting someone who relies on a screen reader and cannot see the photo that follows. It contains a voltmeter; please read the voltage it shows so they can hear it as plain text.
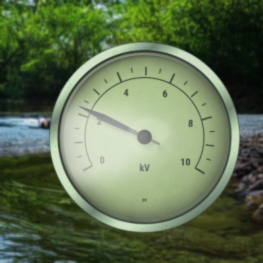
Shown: 2.25 kV
